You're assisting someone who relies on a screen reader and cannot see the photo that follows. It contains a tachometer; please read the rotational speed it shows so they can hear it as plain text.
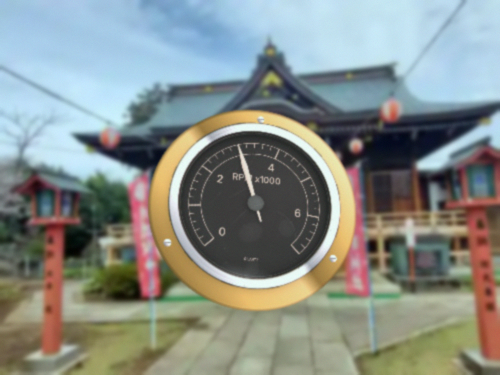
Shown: 3000 rpm
